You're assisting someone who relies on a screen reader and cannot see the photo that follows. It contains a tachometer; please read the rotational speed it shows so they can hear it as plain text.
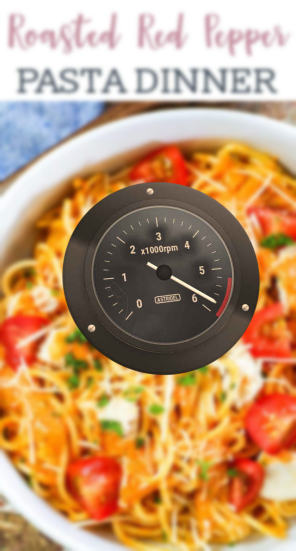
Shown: 5800 rpm
